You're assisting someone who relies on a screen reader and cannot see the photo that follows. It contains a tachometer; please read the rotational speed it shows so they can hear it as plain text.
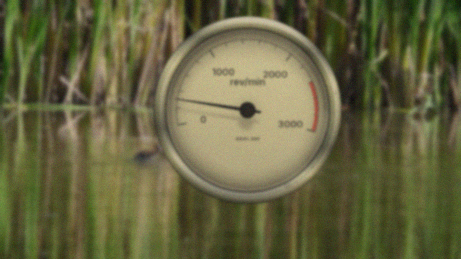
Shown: 300 rpm
